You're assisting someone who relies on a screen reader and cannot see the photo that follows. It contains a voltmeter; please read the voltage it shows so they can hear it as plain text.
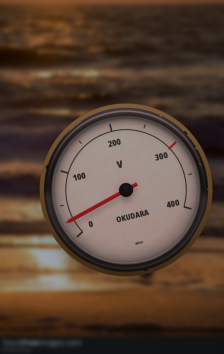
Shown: 25 V
